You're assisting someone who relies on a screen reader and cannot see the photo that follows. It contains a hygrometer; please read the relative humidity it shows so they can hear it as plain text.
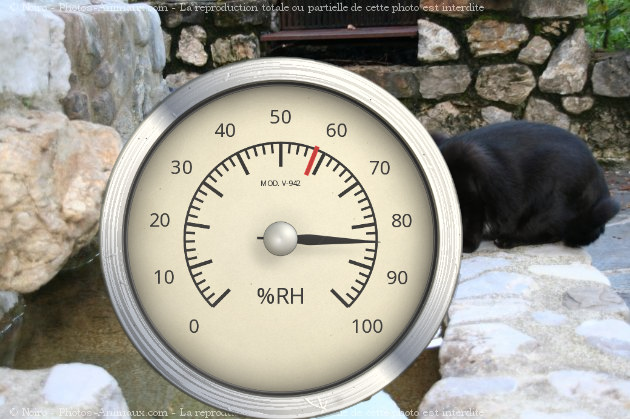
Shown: 84 %
